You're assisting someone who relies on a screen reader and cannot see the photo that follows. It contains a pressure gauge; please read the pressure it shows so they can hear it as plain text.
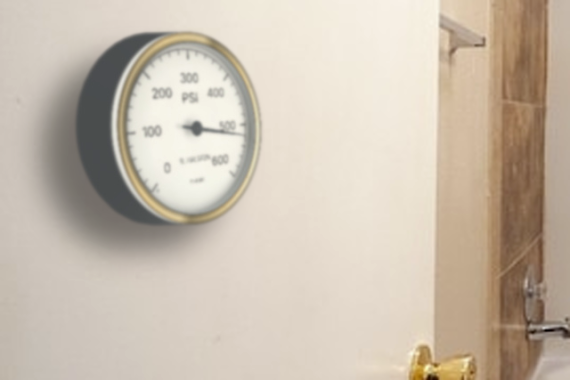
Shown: 520 psi
